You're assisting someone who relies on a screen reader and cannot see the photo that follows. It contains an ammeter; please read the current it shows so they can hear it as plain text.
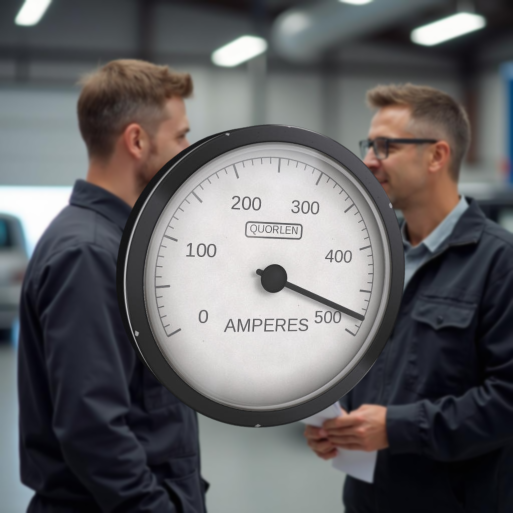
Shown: 480 A
